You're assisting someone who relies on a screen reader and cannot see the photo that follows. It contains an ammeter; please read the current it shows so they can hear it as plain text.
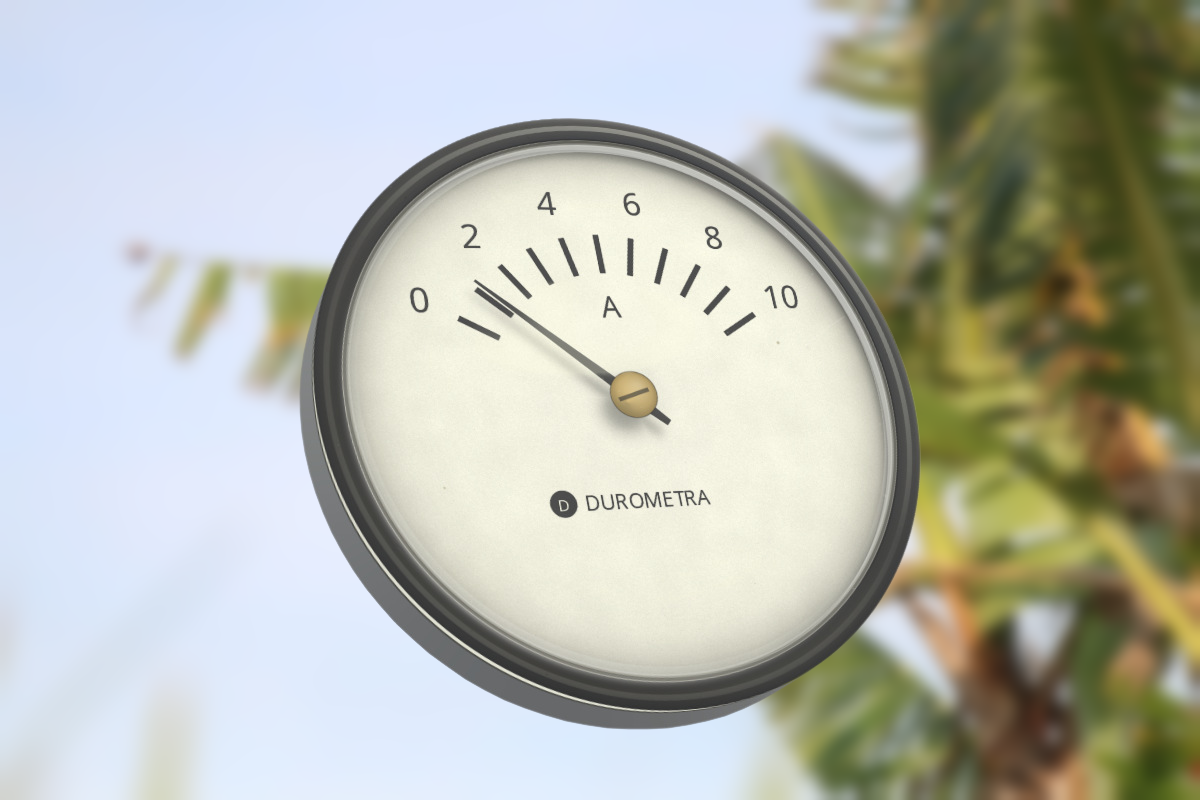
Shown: 1 A
